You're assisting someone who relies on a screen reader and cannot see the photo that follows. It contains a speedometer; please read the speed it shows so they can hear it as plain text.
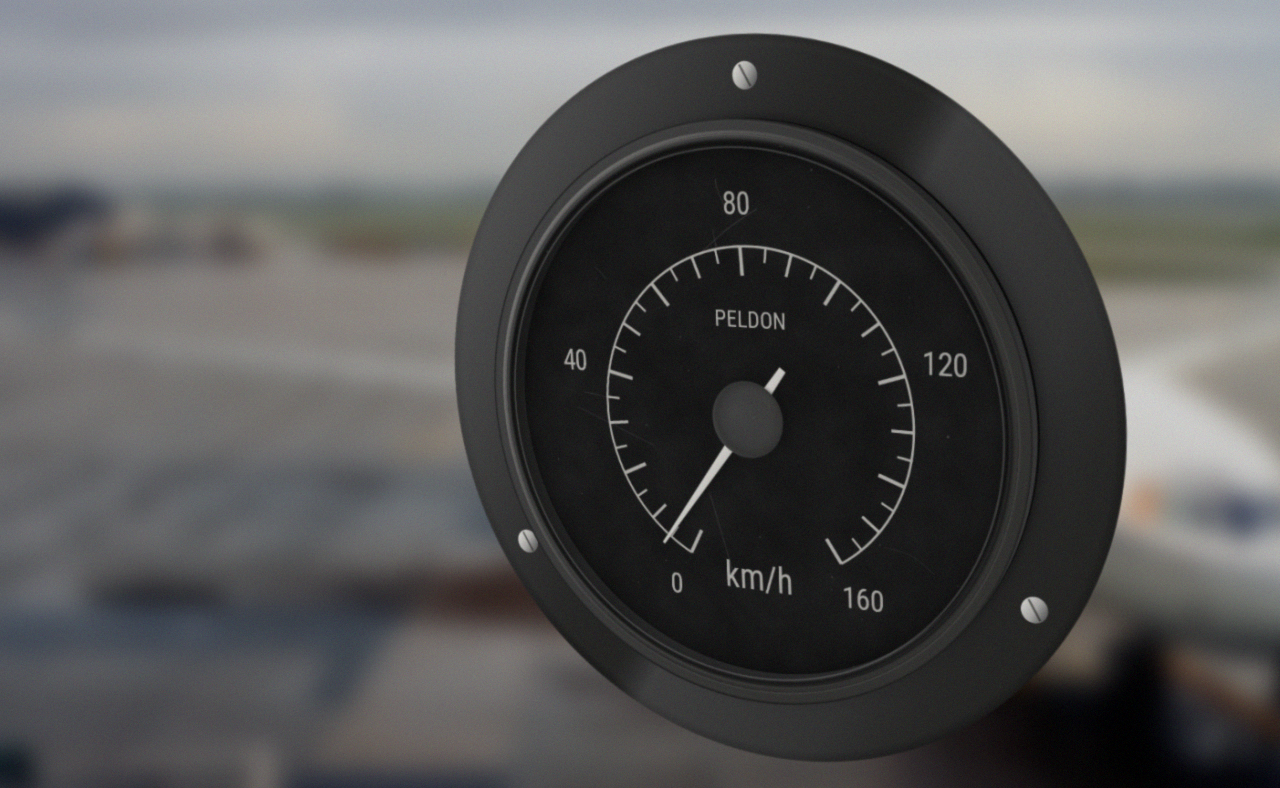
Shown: 5 km/h
